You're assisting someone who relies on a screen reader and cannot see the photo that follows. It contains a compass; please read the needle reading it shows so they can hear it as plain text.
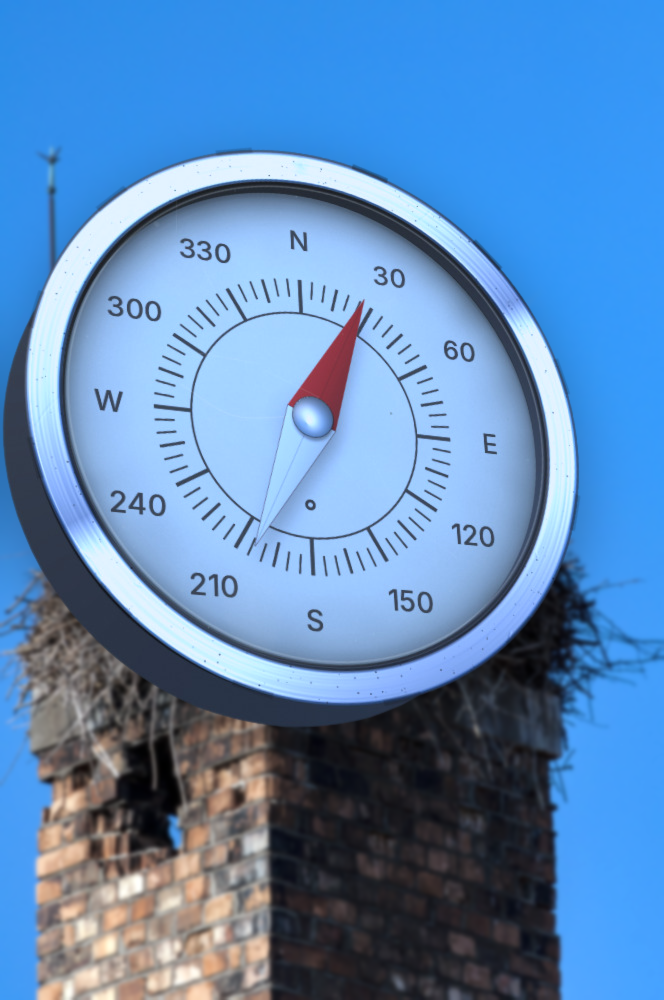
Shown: 25 °
